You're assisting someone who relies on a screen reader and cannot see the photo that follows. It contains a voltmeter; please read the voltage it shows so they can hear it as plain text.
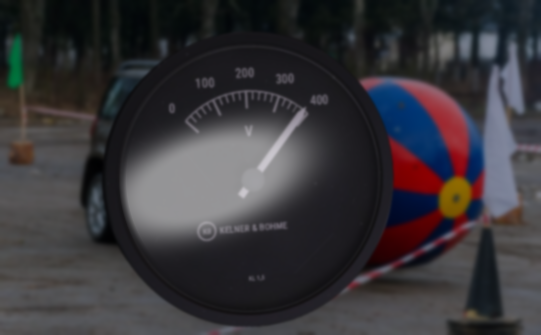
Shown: 380 V
